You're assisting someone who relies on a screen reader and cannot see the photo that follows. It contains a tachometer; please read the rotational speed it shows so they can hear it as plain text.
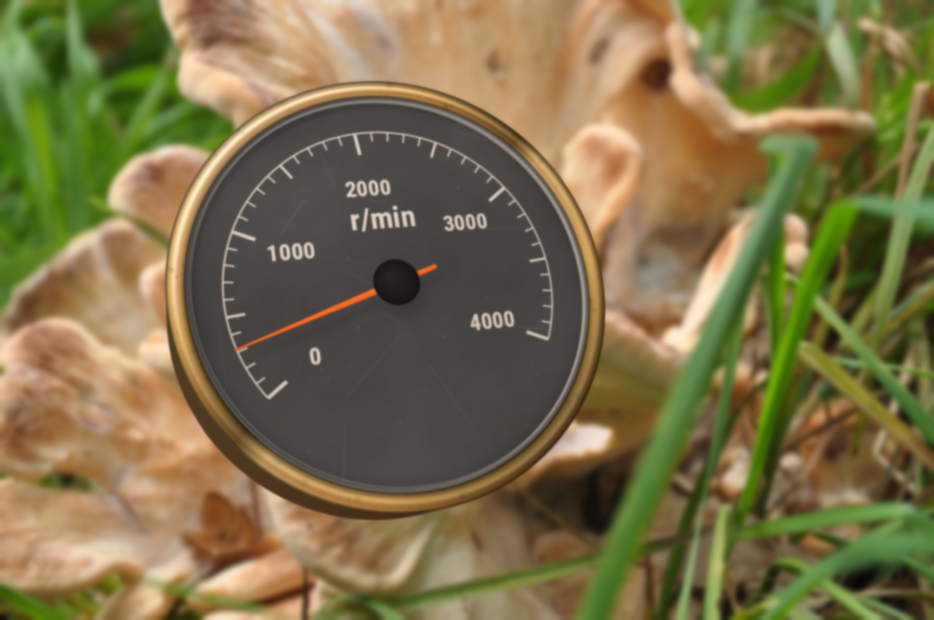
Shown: 300 rpm
